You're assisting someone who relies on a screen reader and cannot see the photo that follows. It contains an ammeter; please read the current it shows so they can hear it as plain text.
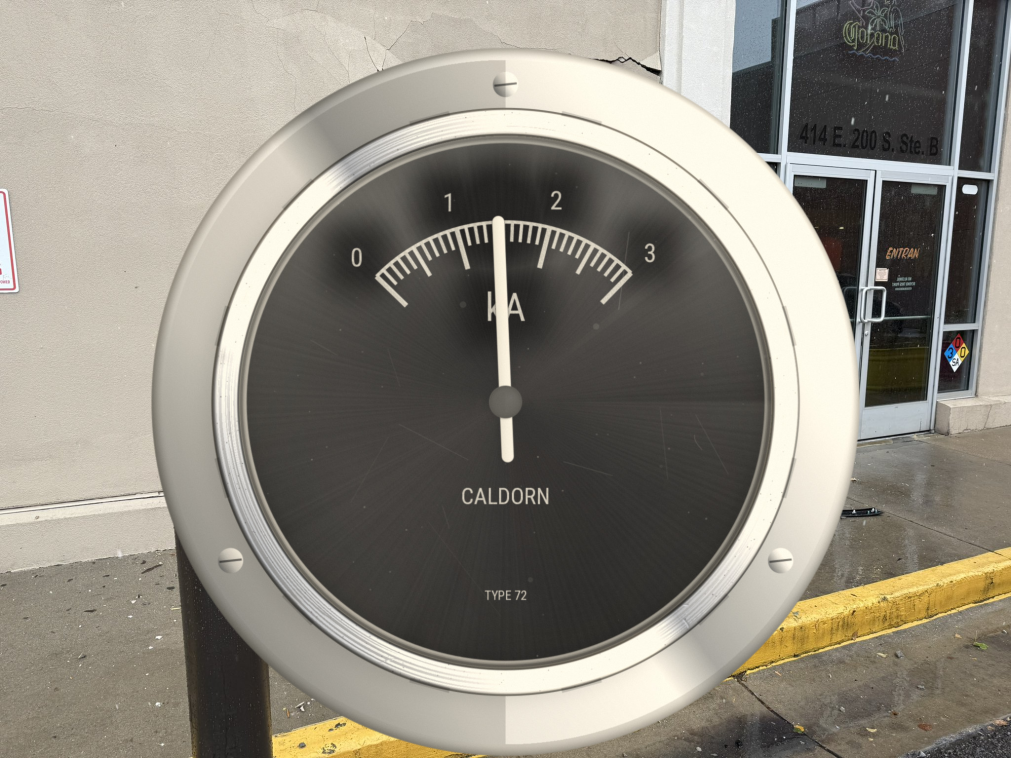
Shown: 1.45 kA
